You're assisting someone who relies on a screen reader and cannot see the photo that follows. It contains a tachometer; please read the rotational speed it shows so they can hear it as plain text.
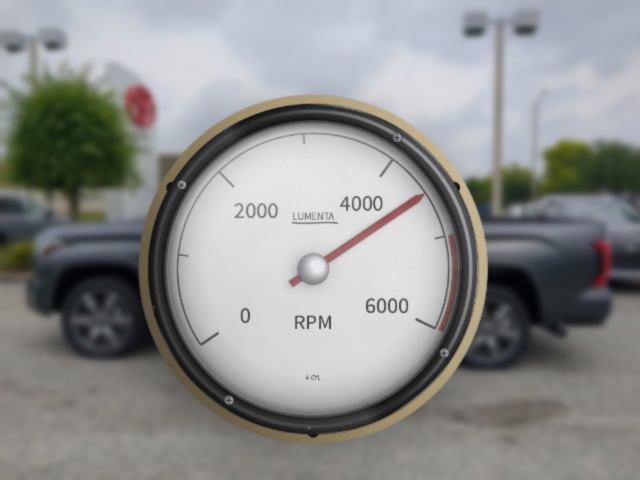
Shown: 4500 rpm
